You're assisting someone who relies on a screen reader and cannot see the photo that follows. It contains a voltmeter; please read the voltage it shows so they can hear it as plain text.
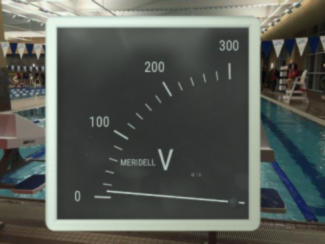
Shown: 10 V
